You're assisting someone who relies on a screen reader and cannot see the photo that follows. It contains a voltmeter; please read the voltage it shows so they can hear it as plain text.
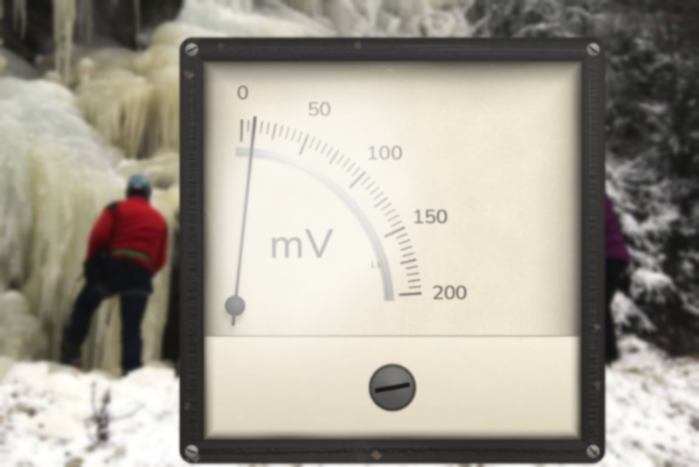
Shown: 10 mV
